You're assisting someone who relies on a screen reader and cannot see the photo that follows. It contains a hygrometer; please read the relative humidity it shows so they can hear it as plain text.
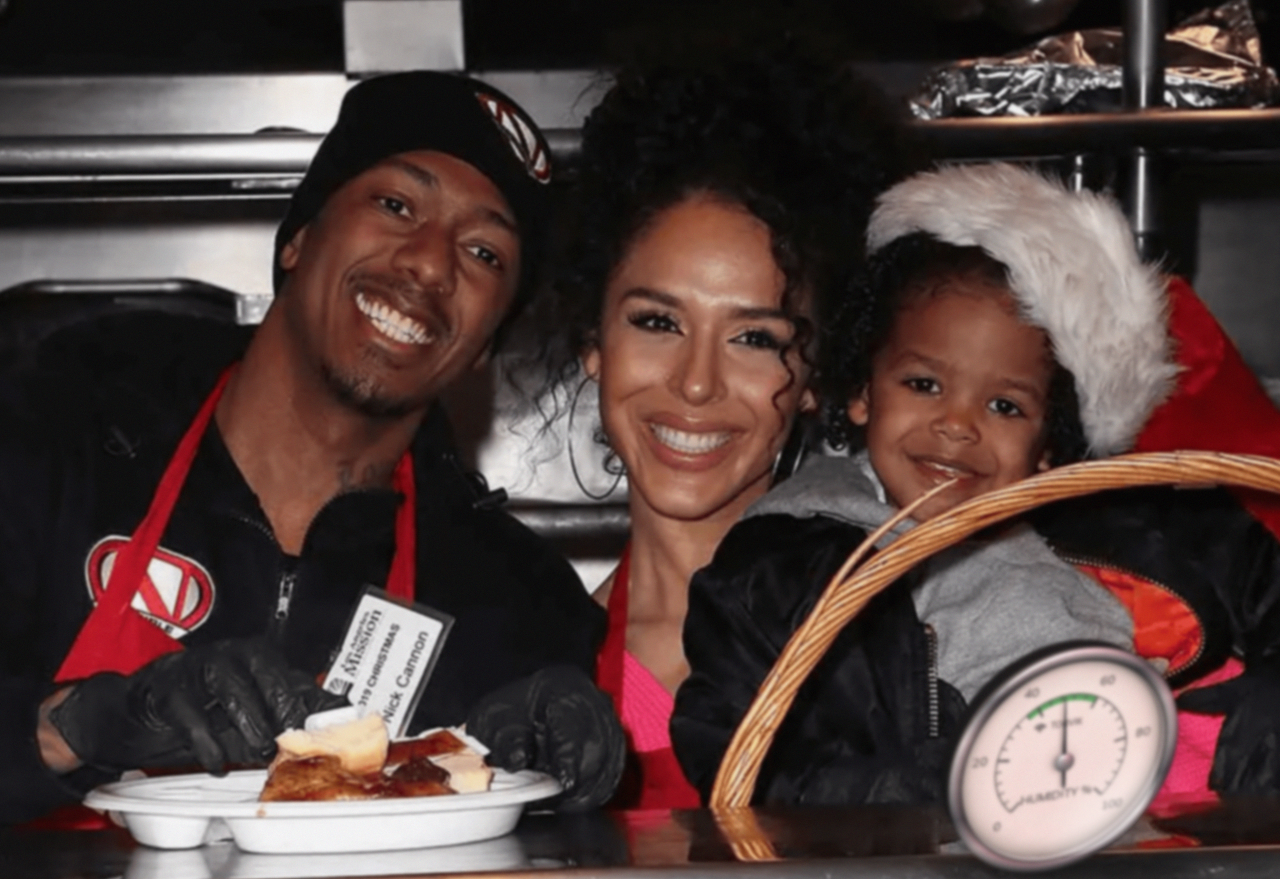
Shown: 48 %
